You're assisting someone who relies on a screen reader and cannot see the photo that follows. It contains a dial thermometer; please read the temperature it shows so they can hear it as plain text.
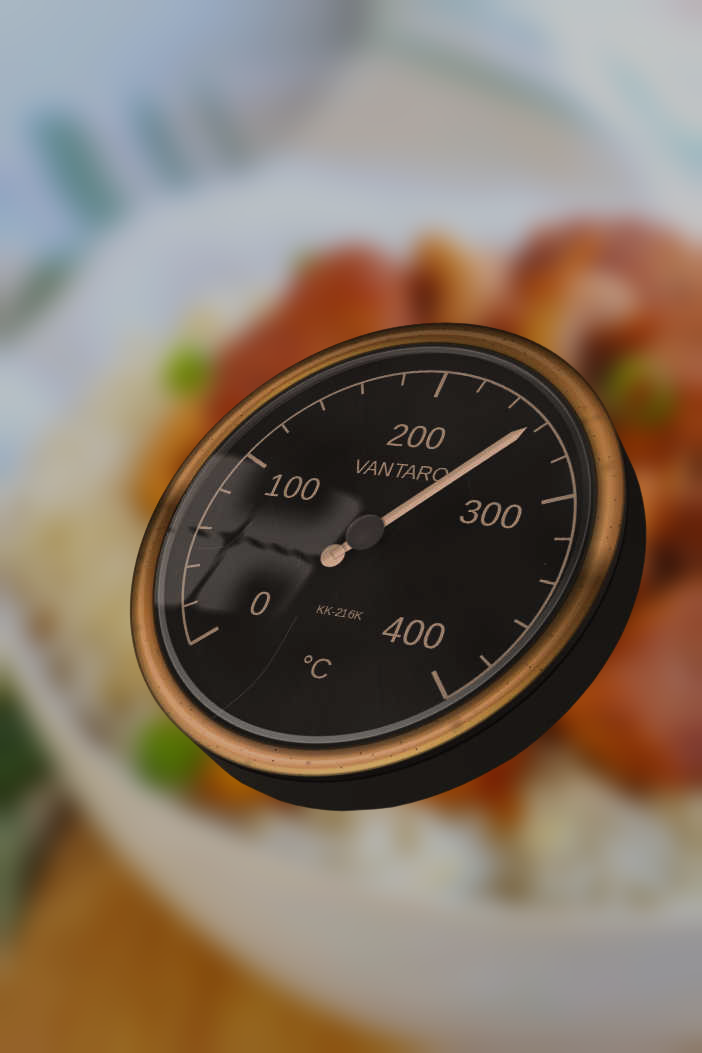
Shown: 260 °C
